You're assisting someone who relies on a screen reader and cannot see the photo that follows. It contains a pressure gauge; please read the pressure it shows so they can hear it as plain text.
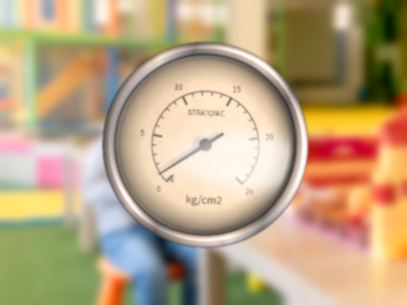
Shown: 1 kg/cm²
